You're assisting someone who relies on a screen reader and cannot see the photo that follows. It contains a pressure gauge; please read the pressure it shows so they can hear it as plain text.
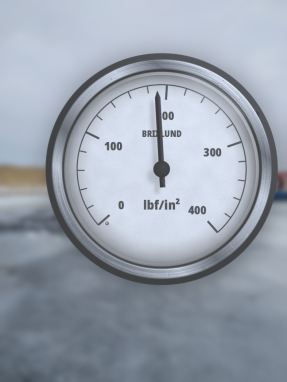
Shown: 190 psi
